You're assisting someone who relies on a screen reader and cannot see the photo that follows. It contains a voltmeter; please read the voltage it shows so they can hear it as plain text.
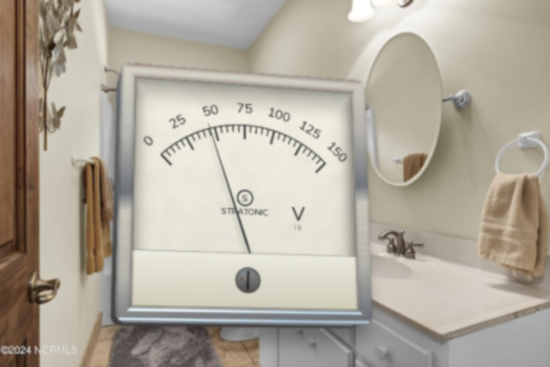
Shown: 45 V
